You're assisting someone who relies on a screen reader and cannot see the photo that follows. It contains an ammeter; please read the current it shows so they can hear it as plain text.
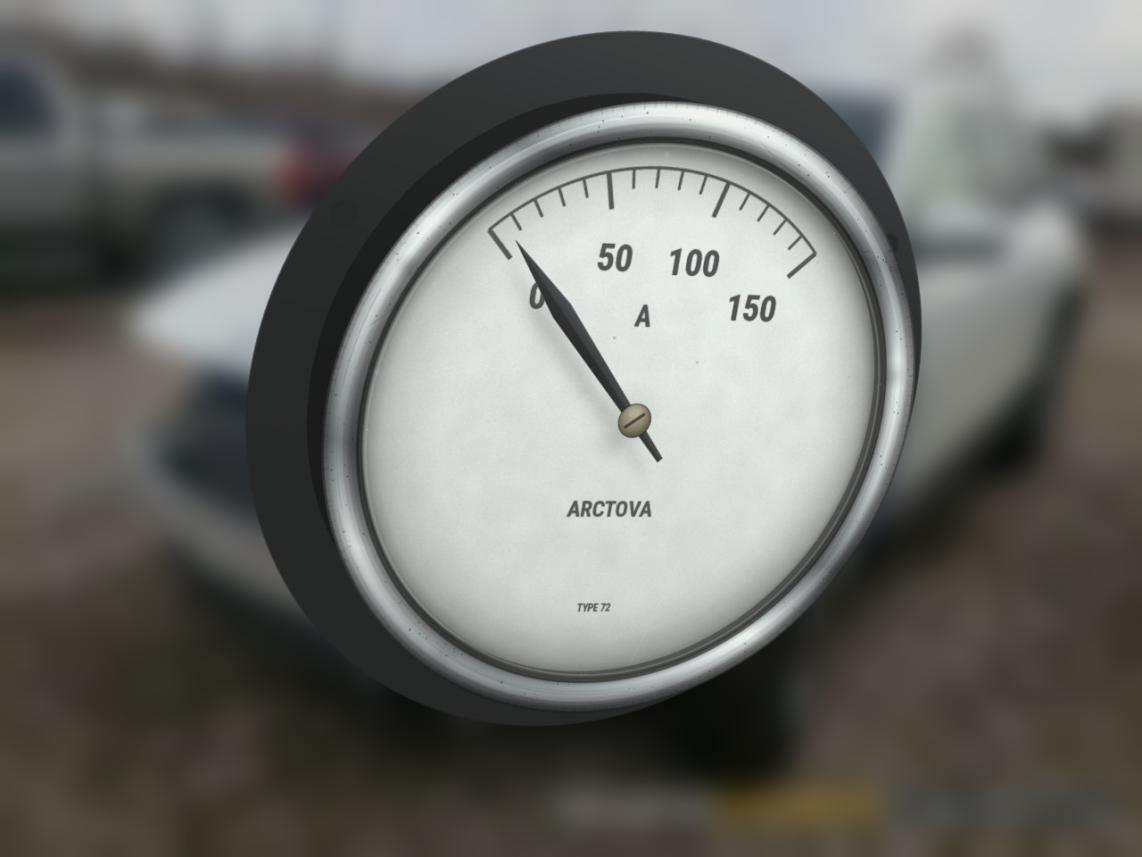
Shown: 5 A
